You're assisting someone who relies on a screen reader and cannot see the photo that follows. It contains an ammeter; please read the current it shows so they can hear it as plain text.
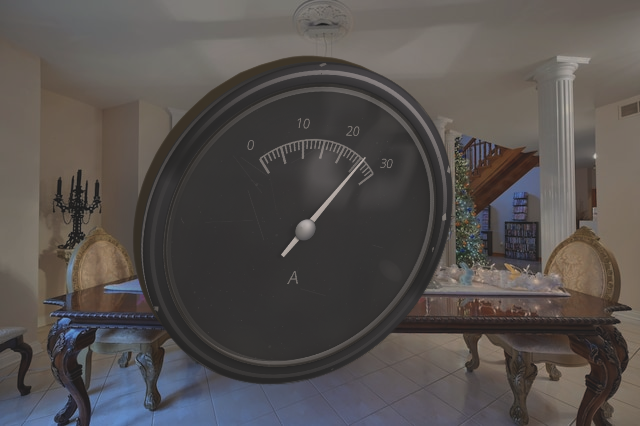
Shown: 25 A
